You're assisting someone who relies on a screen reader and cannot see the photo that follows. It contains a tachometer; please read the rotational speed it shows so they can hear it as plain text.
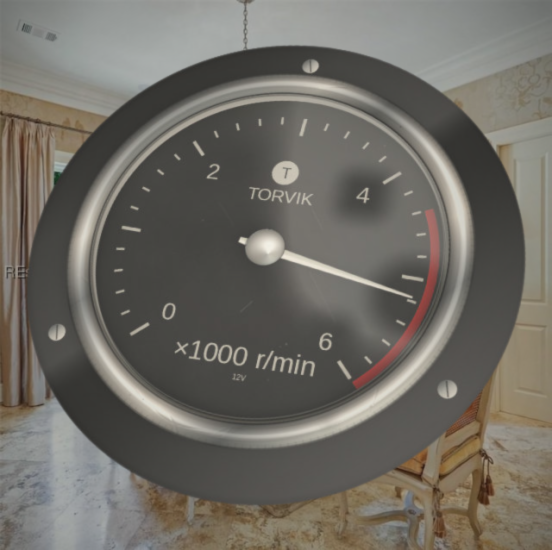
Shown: 5200 rpm
